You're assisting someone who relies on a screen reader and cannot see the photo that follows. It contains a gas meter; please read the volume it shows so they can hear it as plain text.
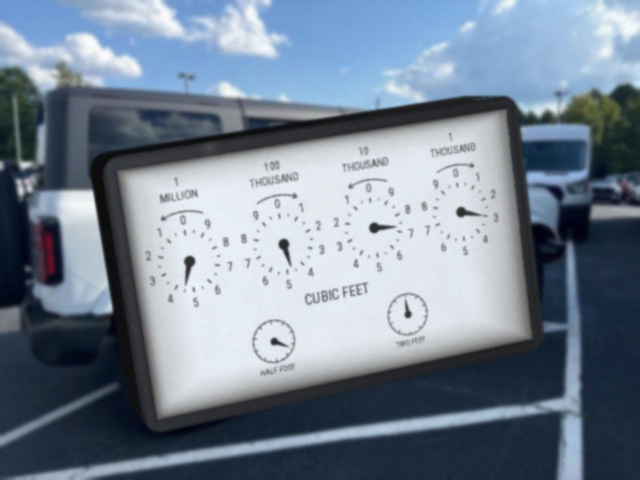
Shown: 447300 ft³
